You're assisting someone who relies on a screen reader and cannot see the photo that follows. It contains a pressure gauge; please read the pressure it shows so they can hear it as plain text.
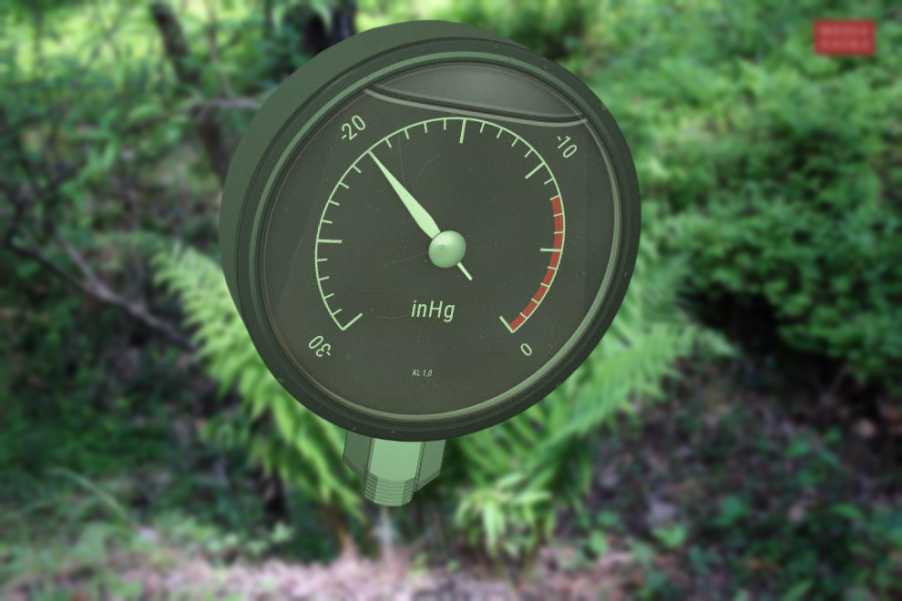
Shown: -20 inHg
